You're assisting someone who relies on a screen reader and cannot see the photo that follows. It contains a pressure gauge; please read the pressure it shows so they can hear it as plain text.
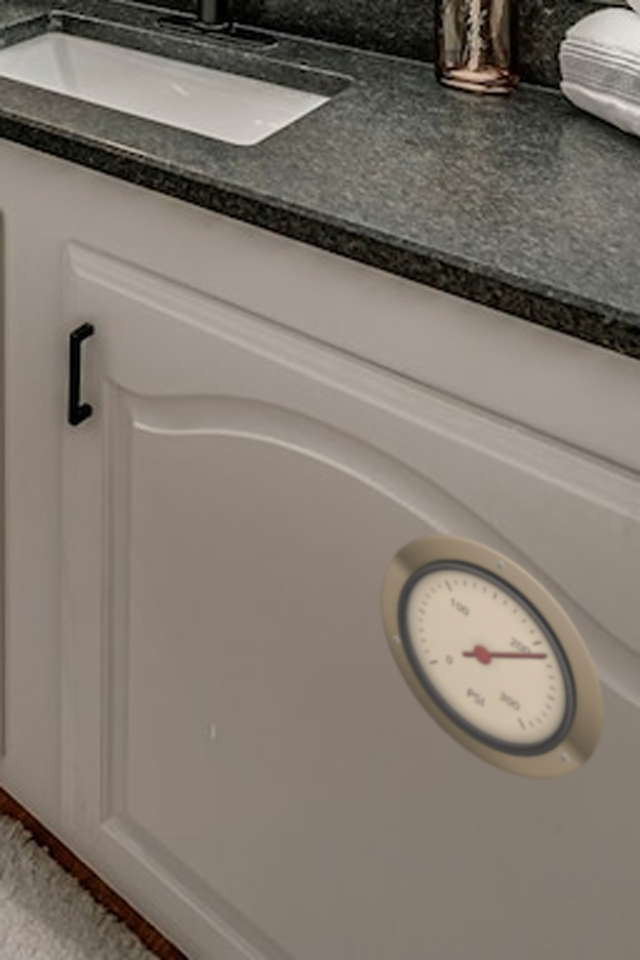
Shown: 210 psi
